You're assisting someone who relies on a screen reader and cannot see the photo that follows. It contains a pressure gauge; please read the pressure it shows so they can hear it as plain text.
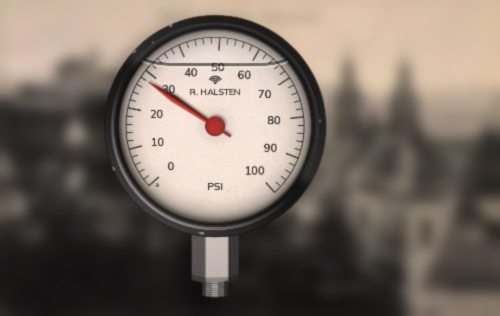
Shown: 28 psi
